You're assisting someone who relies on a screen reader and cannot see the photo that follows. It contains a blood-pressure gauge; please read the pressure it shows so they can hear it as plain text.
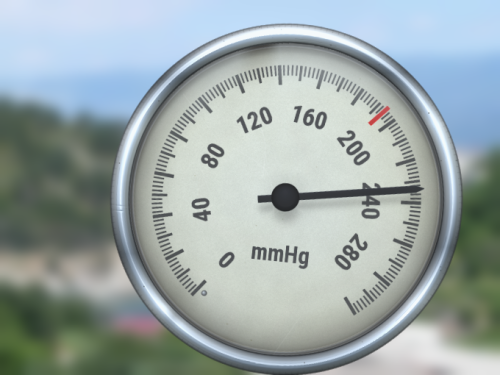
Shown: 234 mmHg
